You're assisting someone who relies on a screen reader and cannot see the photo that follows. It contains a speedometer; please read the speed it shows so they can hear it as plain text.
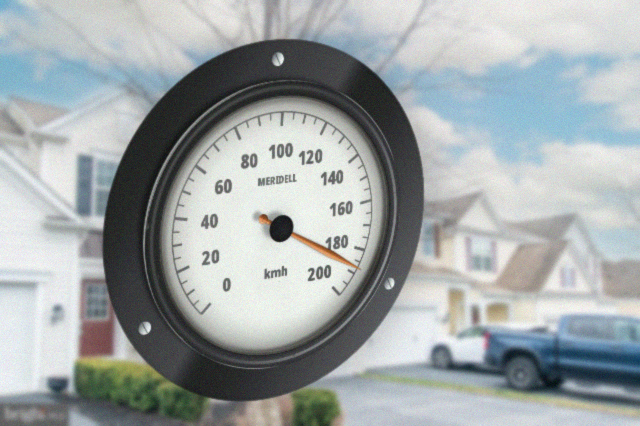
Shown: 187.5 km/h
